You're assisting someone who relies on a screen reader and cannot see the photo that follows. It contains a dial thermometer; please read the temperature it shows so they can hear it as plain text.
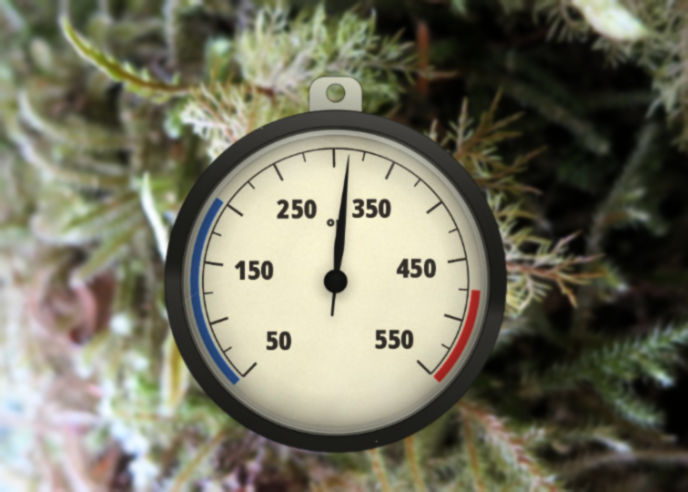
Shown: 312.5 °F
